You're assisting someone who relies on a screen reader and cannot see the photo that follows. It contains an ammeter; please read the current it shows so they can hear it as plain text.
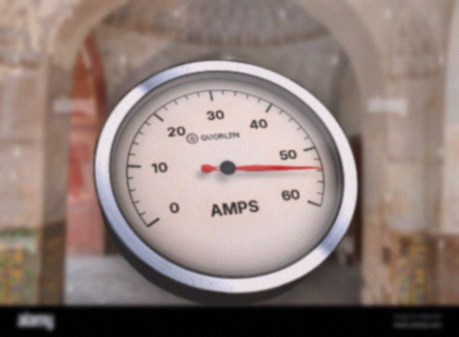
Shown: 54 A
